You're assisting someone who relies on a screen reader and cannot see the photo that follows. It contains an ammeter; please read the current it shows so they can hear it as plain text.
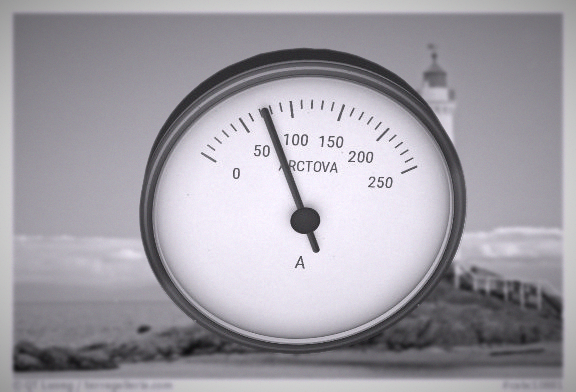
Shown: 75 A
